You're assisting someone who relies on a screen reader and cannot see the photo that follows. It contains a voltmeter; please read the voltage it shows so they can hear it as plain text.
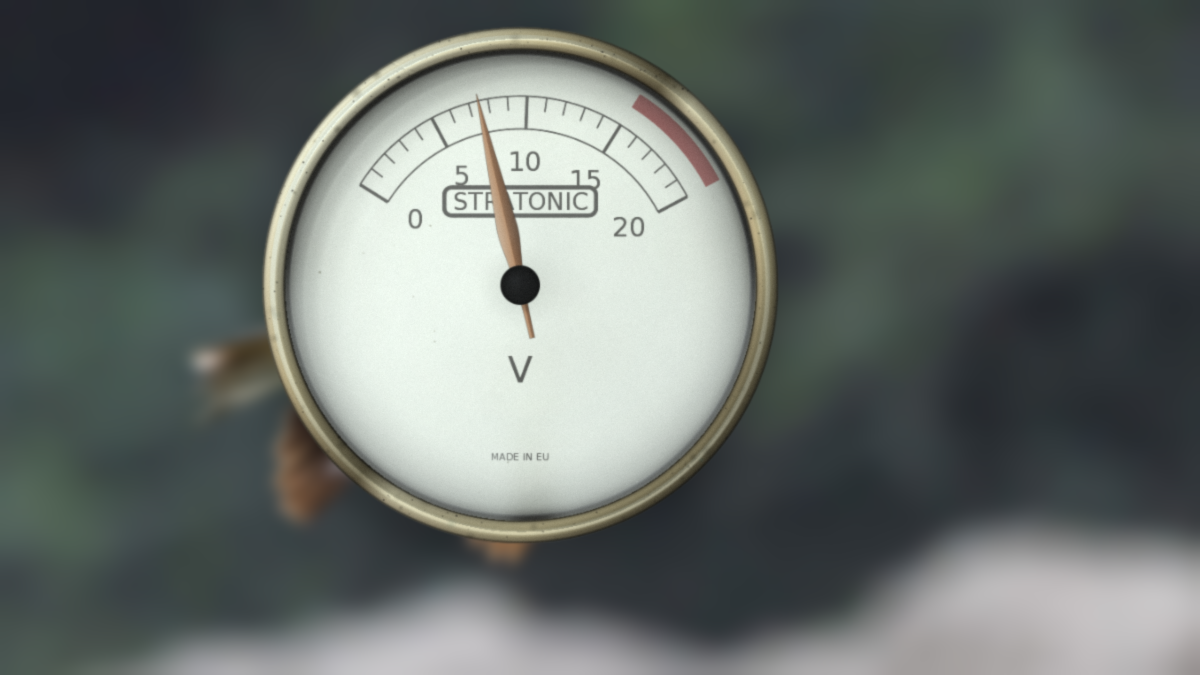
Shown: 7.5 V
